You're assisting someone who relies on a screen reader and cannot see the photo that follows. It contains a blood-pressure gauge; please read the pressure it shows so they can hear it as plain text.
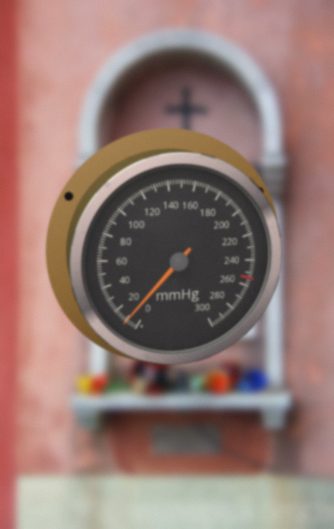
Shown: 10 mmHg
